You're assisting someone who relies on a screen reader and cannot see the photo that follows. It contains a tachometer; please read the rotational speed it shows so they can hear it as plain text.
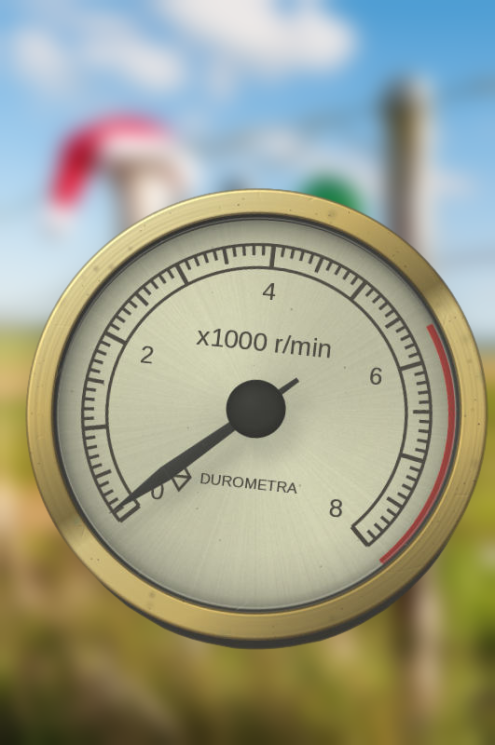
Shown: 100 rpm
